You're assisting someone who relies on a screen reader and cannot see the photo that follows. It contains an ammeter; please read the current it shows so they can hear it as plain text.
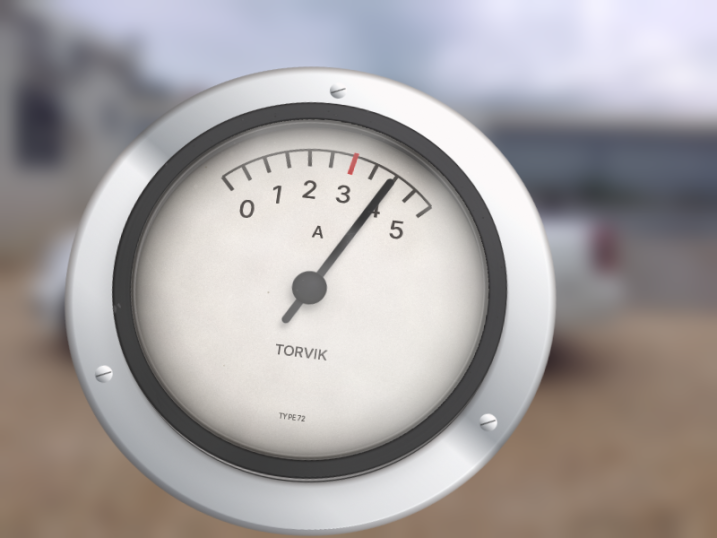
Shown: 4 A
